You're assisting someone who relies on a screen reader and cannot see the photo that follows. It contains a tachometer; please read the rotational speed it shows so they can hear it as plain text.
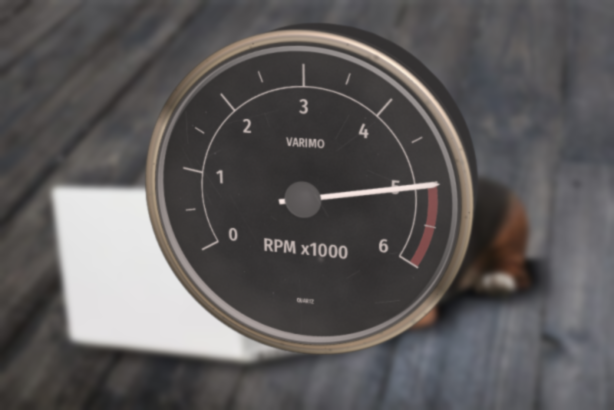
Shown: 5000 rpm
